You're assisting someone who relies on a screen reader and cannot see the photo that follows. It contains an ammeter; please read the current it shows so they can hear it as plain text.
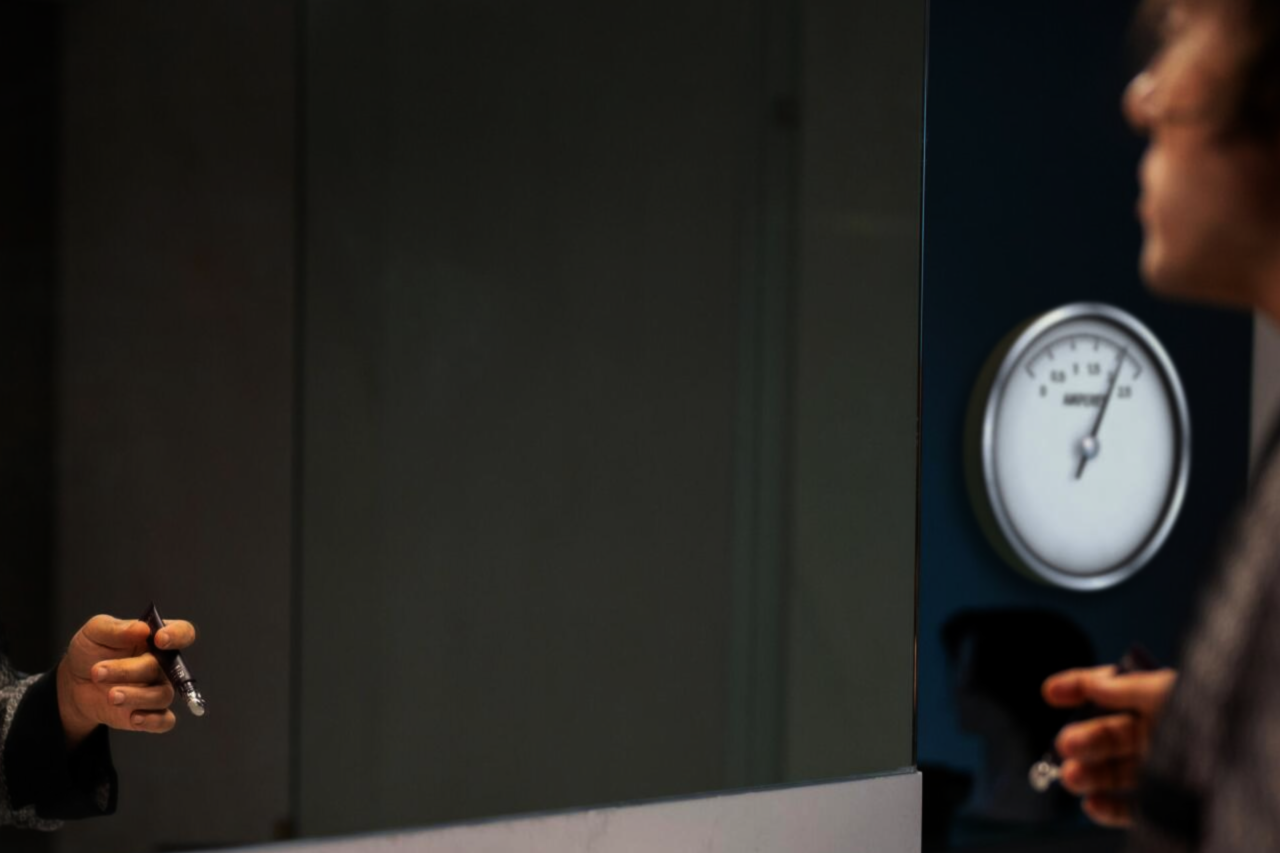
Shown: 2 A
